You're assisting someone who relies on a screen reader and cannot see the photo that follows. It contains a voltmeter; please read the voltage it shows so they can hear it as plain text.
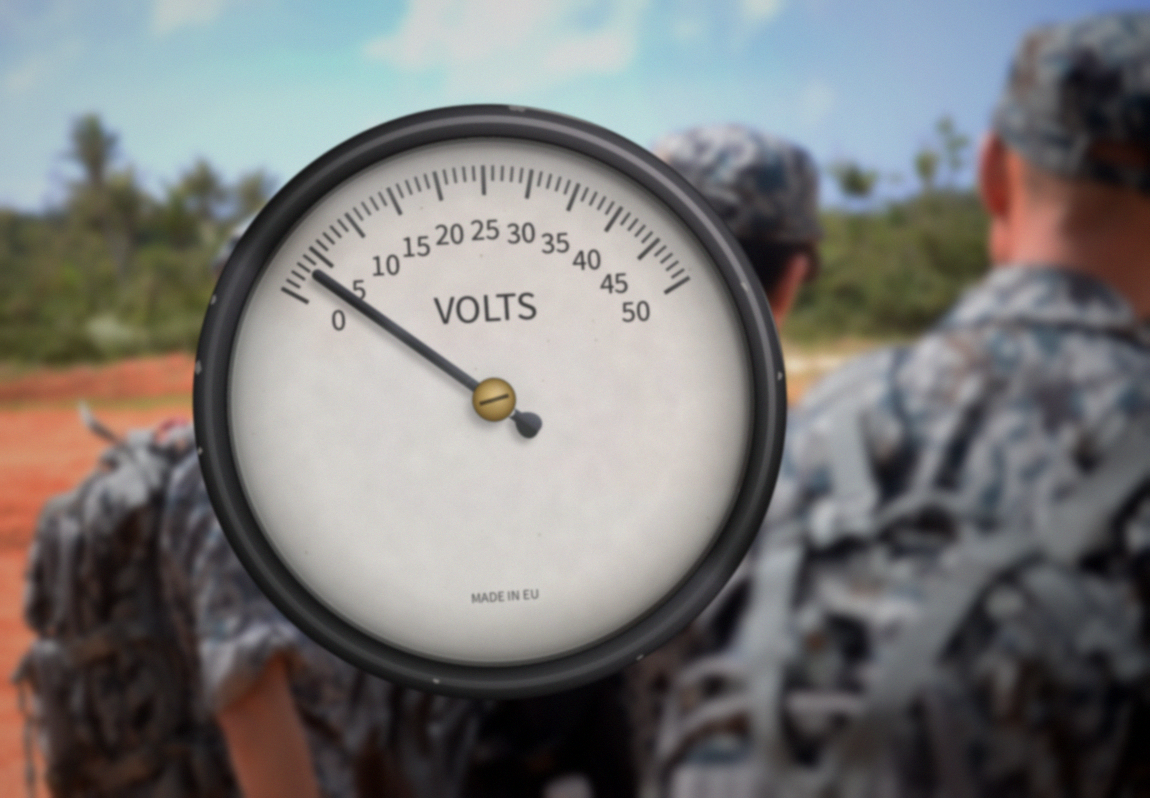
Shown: 3 V
